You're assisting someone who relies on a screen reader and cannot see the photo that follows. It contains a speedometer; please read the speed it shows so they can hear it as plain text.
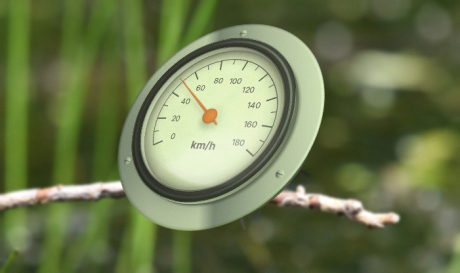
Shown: 50 km/h
